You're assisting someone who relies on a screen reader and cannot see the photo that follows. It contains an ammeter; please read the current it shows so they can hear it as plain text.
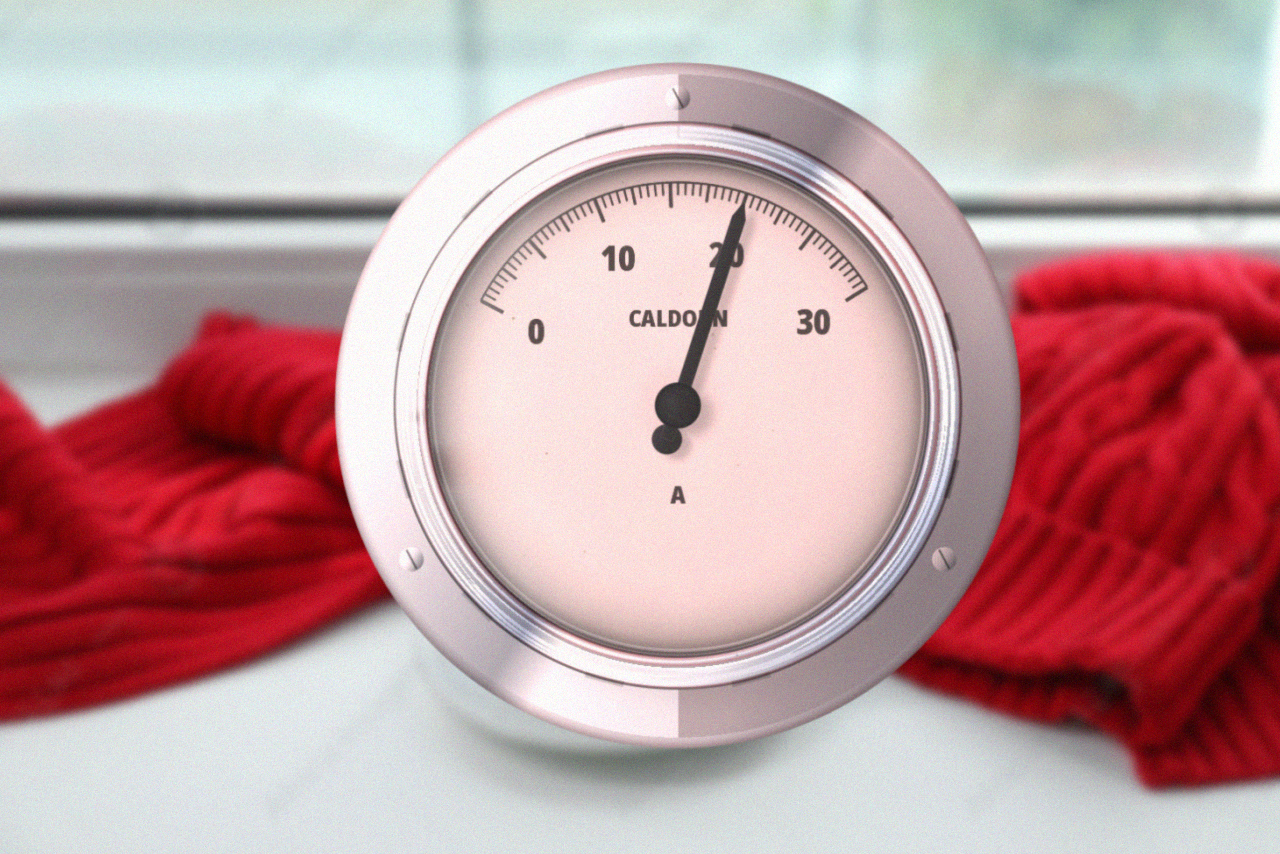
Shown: 20 A
